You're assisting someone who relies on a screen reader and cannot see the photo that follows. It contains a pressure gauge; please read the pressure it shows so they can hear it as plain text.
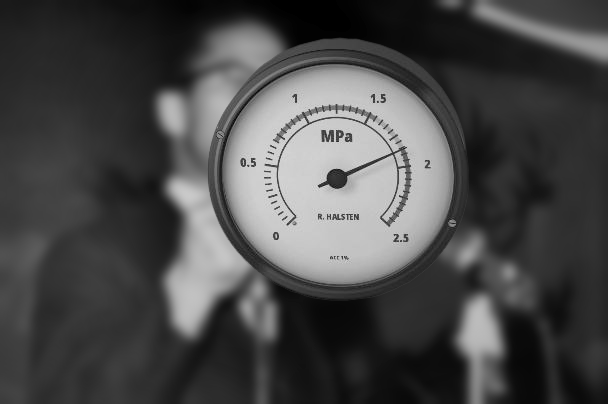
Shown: 1.85 MPa
